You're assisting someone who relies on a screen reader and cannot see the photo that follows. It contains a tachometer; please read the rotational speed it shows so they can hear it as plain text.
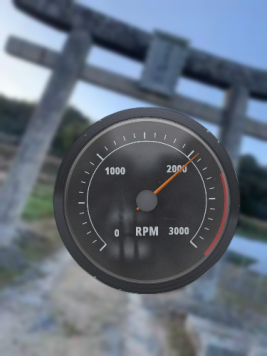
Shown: 2050 rpm
